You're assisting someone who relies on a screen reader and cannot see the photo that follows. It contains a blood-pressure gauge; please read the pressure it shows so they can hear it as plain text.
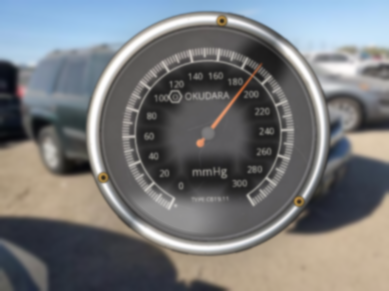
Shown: 190 mmHg
